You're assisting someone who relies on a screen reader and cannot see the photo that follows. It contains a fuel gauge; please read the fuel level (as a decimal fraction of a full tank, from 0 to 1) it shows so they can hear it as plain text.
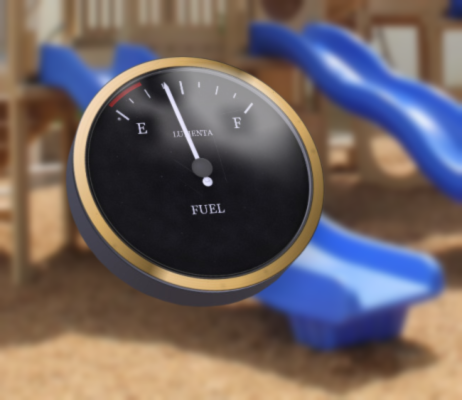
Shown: 0.375
